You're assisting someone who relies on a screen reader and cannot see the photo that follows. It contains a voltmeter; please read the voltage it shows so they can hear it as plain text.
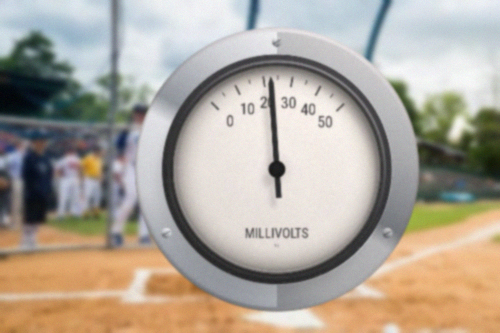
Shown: 22.5 mV
